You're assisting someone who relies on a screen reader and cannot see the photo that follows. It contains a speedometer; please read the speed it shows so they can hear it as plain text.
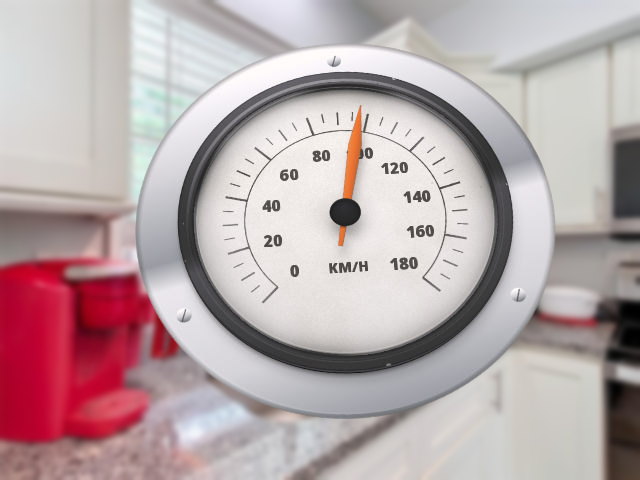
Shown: 97.5 km/h
